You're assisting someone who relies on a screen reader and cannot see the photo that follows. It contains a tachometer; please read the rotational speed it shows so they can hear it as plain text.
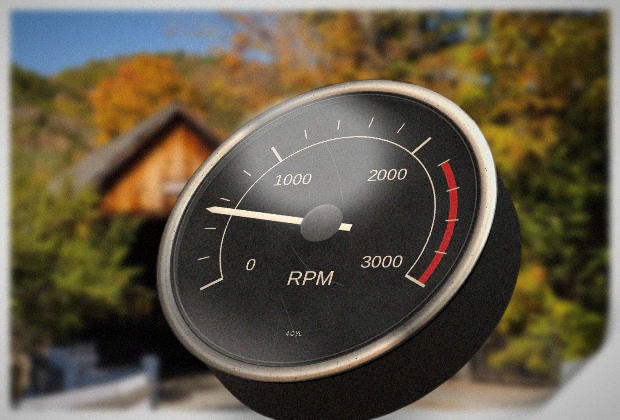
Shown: 500 rpm
